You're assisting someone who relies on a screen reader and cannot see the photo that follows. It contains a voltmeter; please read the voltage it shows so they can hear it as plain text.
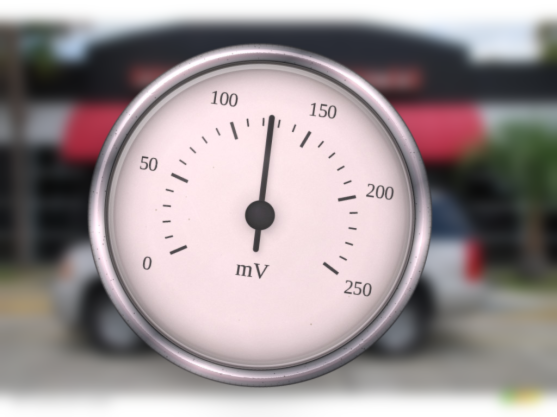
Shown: 125 mV
